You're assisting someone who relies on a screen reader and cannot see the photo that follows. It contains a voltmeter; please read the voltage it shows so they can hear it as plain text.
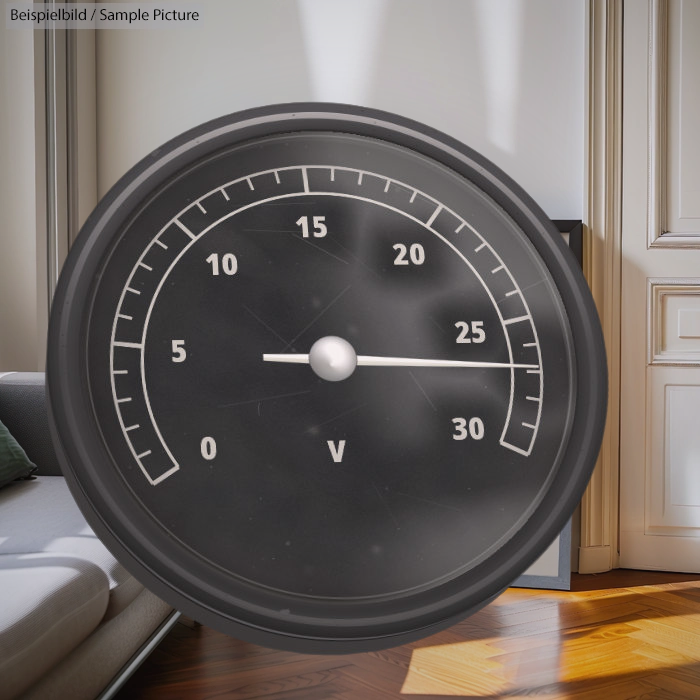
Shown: 27 V
